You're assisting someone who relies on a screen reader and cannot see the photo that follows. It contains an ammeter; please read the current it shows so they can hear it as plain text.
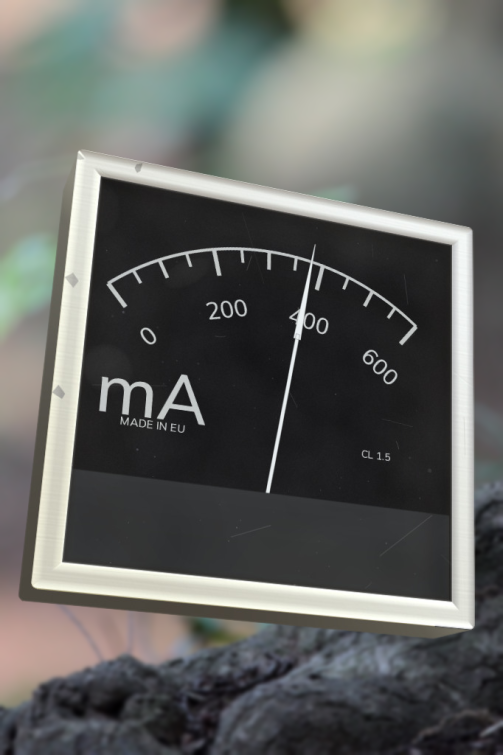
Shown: 375 mA
